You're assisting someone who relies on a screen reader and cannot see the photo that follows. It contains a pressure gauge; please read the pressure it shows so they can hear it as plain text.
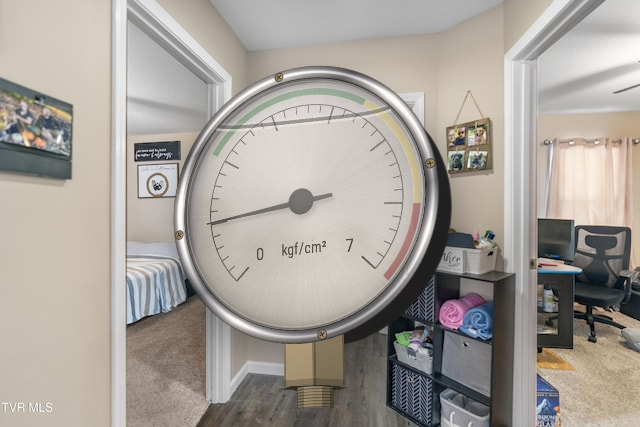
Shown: 1 kg/cm²
